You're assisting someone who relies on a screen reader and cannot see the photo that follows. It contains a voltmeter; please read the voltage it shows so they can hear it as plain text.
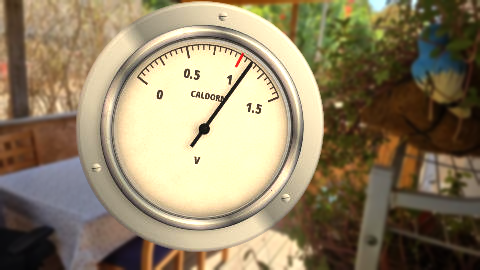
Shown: 1.1 V
